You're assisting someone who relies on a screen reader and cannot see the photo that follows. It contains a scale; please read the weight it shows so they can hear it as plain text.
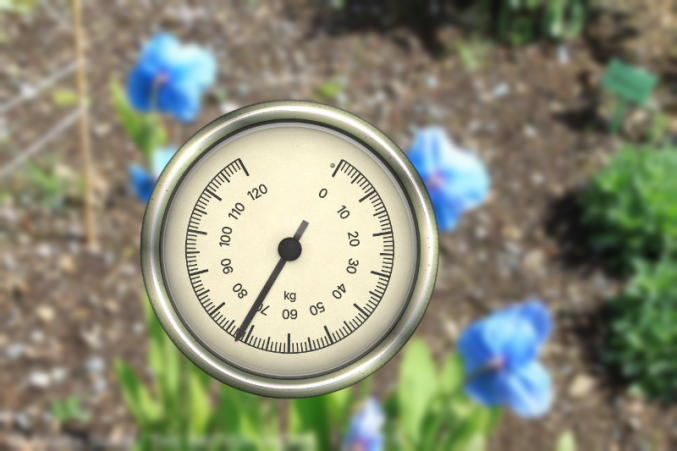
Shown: 72 kg
